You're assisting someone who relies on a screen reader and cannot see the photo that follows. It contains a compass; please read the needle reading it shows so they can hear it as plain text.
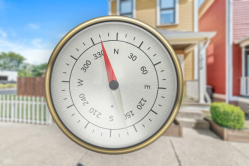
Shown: 340 °
